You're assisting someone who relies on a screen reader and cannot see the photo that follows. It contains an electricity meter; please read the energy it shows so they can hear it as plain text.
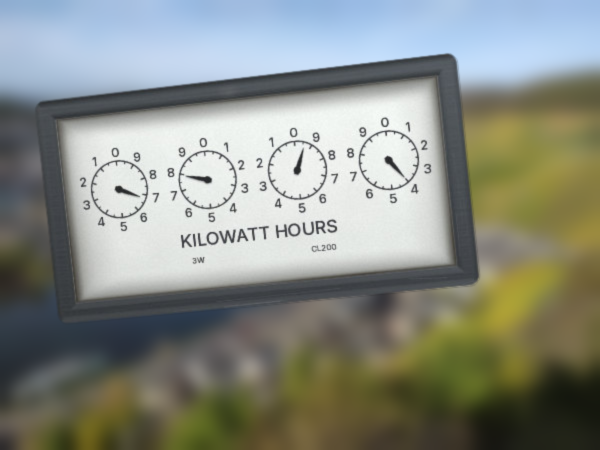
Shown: 6794 kWh
